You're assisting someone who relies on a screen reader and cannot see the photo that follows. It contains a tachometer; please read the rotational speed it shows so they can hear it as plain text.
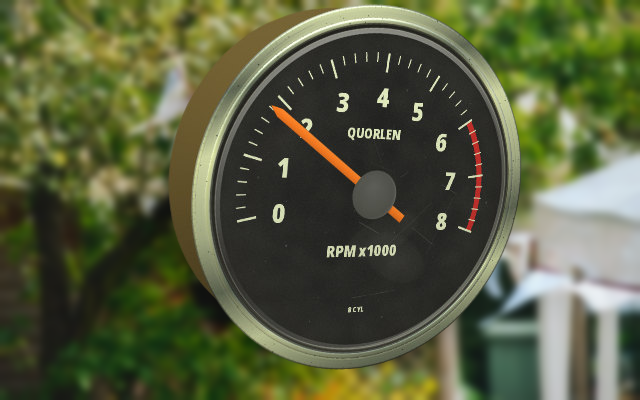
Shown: 1800 rpm
